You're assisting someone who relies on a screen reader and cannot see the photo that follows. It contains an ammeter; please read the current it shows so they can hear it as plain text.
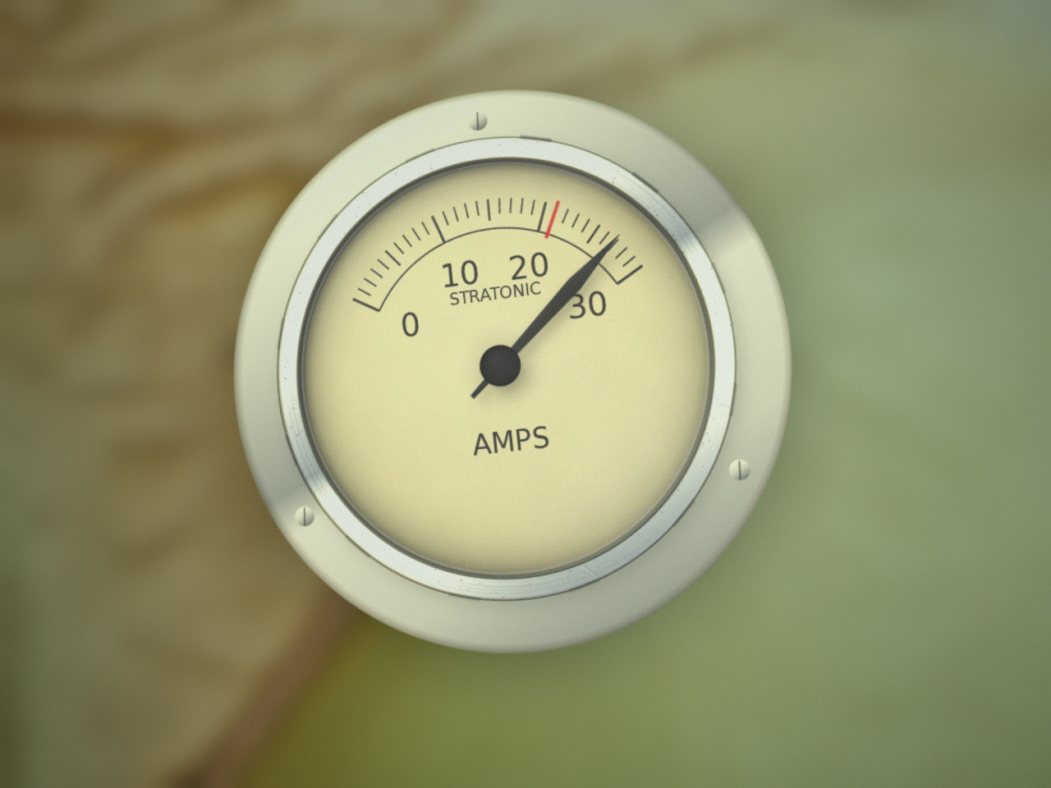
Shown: 27 A
